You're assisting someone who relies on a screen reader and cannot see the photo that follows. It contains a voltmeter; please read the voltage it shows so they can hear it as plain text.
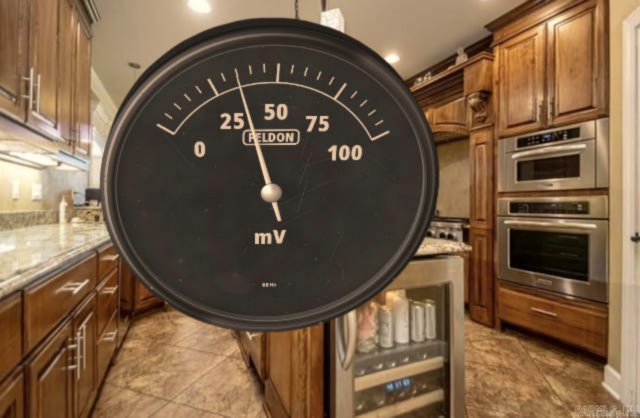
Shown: 35 mV
